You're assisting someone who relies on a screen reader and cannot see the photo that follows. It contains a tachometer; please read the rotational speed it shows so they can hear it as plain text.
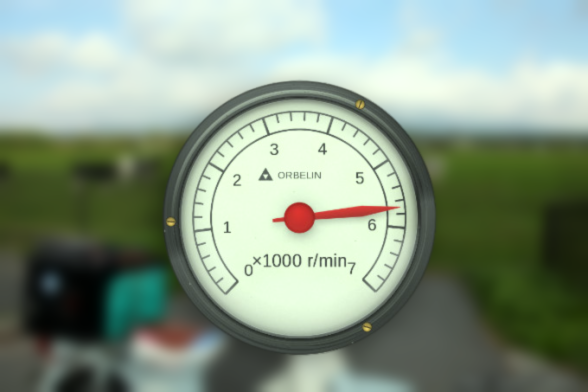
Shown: 5700 rpm
